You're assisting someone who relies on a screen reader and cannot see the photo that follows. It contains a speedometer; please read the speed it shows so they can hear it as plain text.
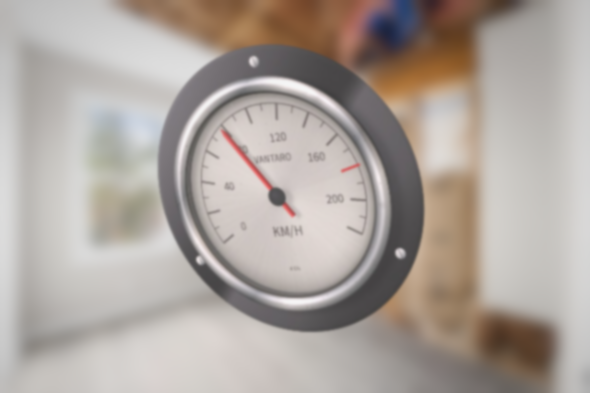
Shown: 80 km/h
